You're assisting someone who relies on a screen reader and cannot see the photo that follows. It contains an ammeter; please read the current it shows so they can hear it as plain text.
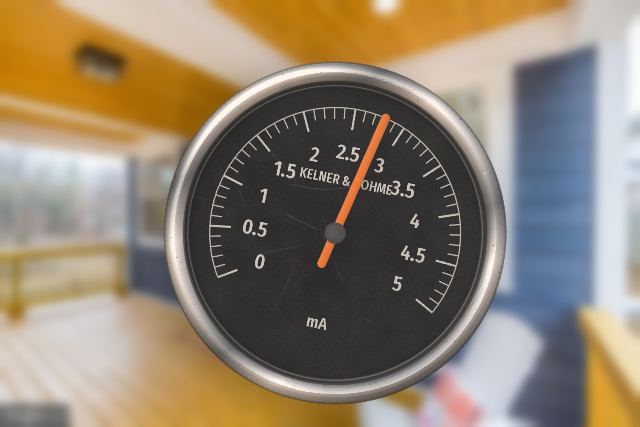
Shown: 2.8 mA
